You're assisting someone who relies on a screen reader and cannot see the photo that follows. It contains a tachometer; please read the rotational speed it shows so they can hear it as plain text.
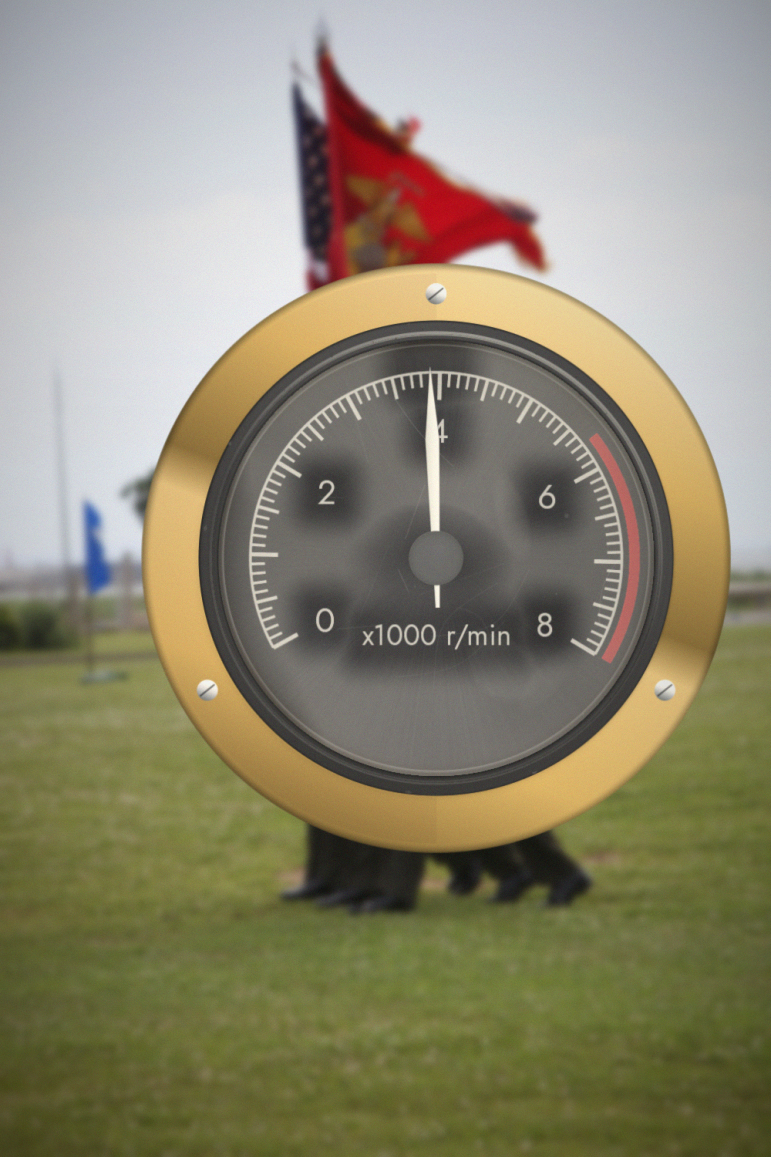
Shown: 3900 rpm
